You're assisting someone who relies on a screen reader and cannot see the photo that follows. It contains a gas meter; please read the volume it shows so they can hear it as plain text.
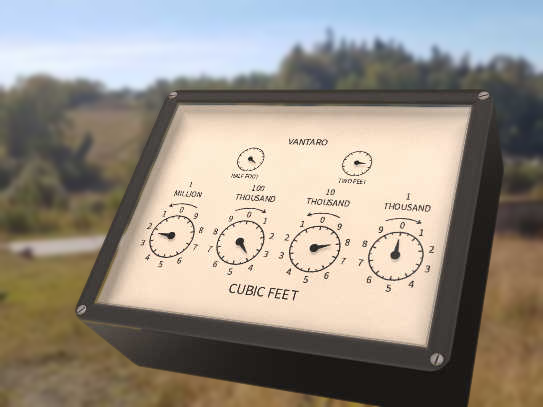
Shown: 238000 ft³
